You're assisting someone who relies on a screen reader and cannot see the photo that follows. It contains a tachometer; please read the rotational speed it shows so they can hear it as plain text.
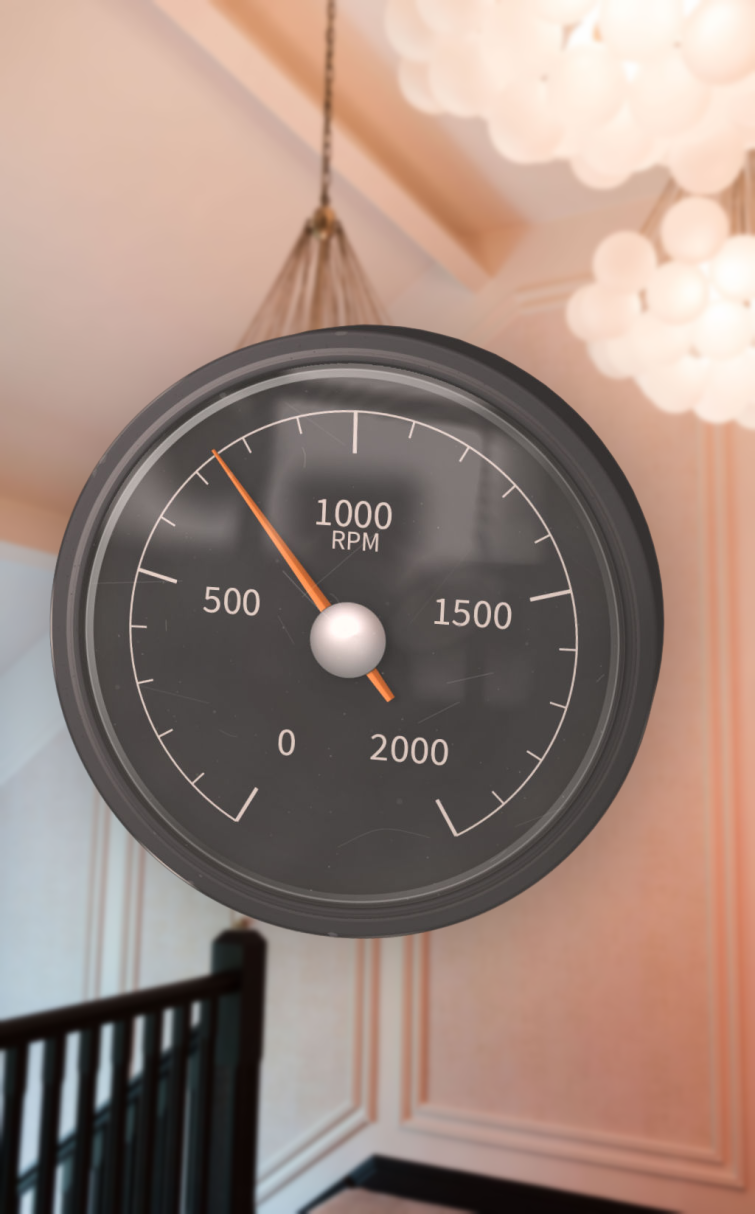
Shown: 750 rpm
